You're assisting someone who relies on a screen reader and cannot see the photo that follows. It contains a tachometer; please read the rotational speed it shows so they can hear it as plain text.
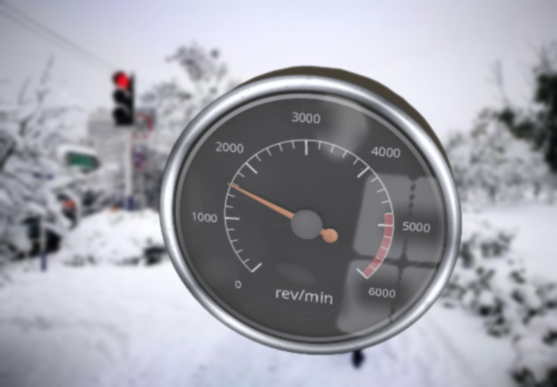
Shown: 1600 rpm
